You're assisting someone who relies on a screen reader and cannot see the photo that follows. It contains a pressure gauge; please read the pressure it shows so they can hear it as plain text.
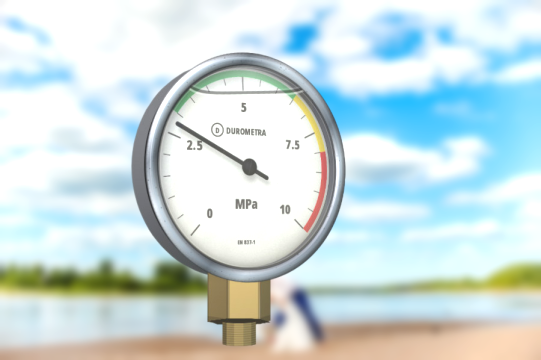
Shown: 2.75 MPa
